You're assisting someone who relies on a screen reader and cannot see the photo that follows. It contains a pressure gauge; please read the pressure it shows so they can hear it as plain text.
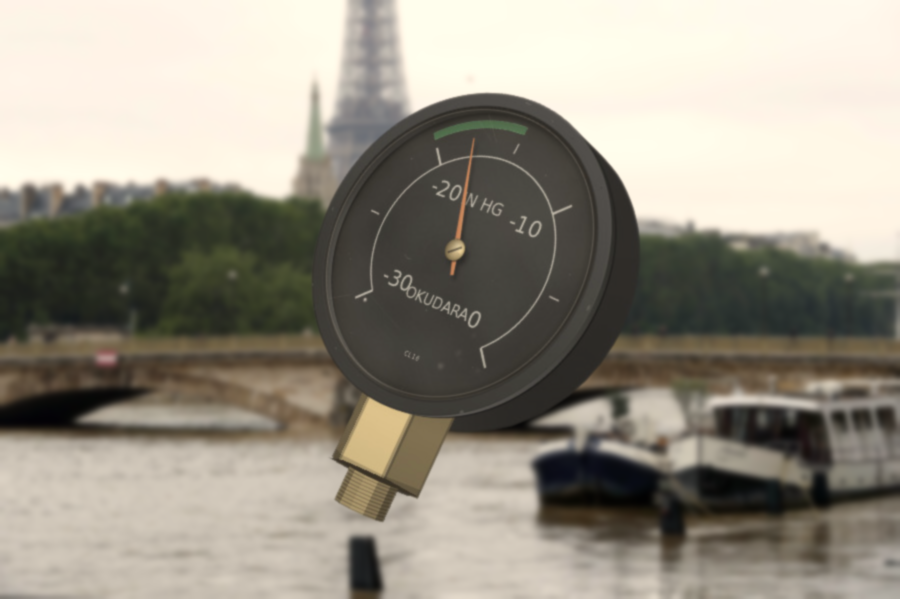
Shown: -17.5 inHg
